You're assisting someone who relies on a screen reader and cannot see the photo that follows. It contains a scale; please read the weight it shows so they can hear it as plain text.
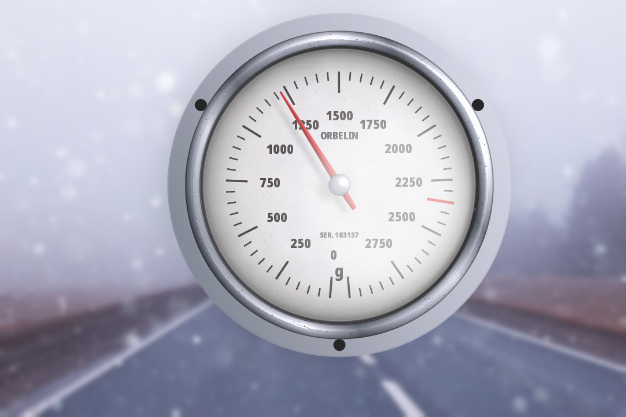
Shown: 1225 g
